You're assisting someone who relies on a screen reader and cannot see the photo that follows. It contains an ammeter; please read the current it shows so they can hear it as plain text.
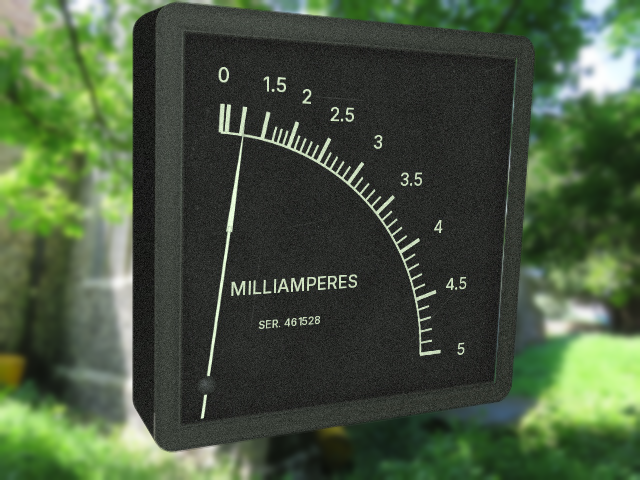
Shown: 1 mA
